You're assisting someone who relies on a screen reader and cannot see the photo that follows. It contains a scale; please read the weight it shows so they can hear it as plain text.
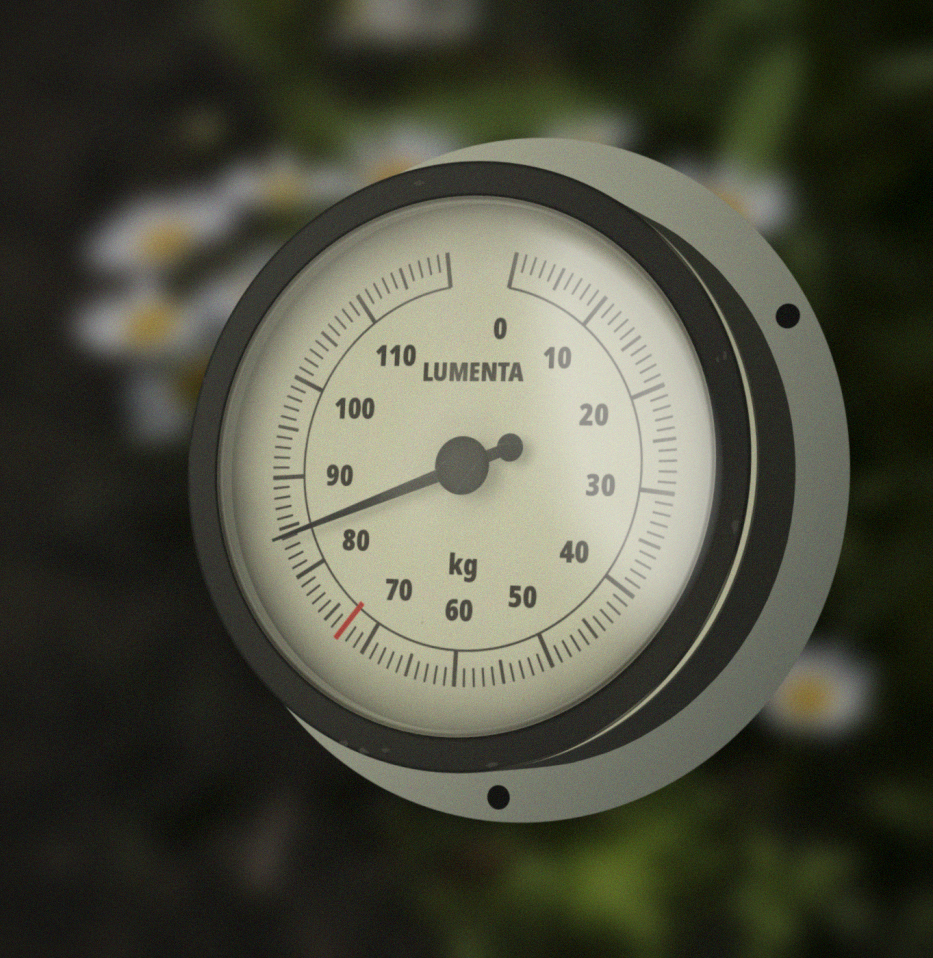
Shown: 84 kg
